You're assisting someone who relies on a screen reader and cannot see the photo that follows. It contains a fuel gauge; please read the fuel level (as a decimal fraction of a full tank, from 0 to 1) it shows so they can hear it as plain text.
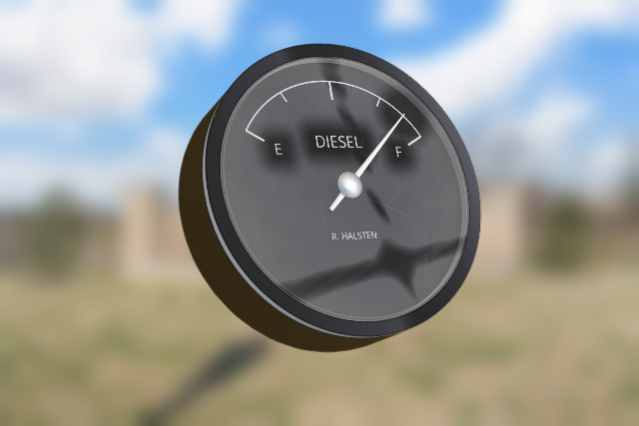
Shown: 0.875
